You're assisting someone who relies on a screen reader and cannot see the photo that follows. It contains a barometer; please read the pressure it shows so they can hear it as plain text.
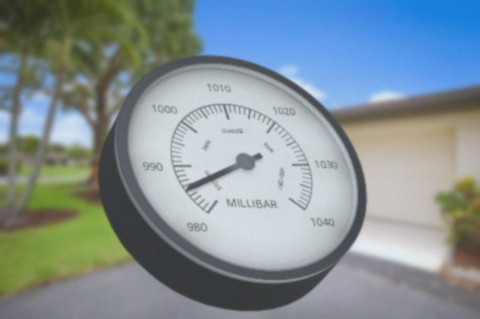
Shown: 985 mbar
